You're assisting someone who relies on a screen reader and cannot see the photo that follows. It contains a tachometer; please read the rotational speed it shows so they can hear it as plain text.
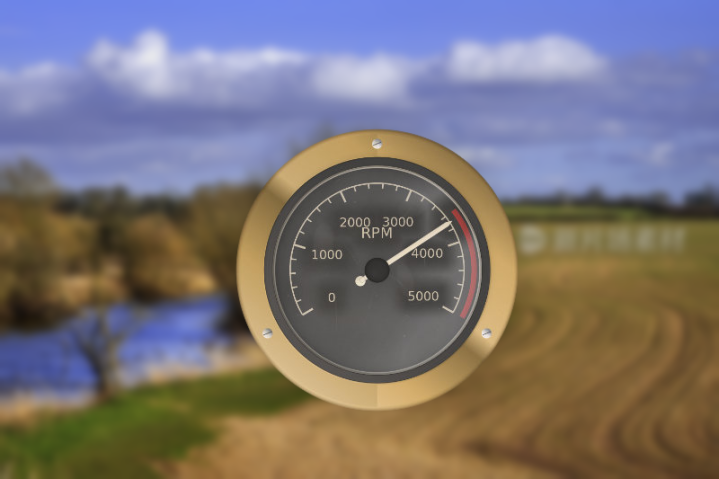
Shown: 3700 rpm
